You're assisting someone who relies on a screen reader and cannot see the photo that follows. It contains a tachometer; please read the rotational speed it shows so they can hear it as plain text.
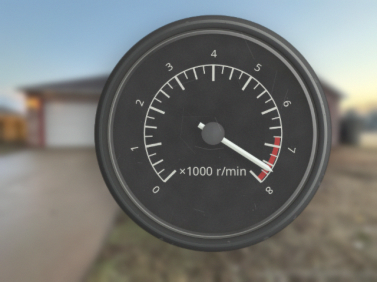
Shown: 7625 rpm
